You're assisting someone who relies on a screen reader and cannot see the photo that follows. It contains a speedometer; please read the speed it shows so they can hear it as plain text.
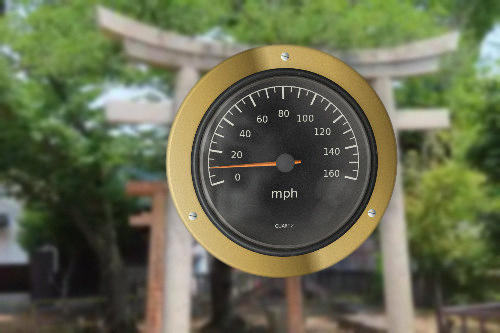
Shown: 10 mph
